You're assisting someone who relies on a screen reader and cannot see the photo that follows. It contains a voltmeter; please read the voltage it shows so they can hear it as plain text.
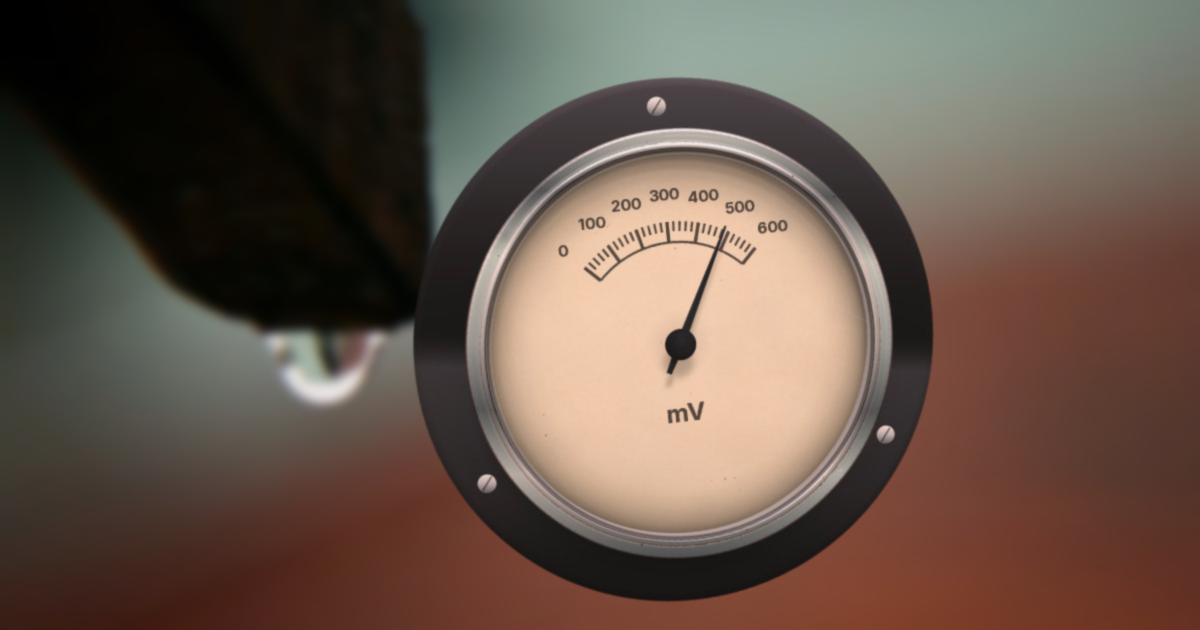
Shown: 480 mV
